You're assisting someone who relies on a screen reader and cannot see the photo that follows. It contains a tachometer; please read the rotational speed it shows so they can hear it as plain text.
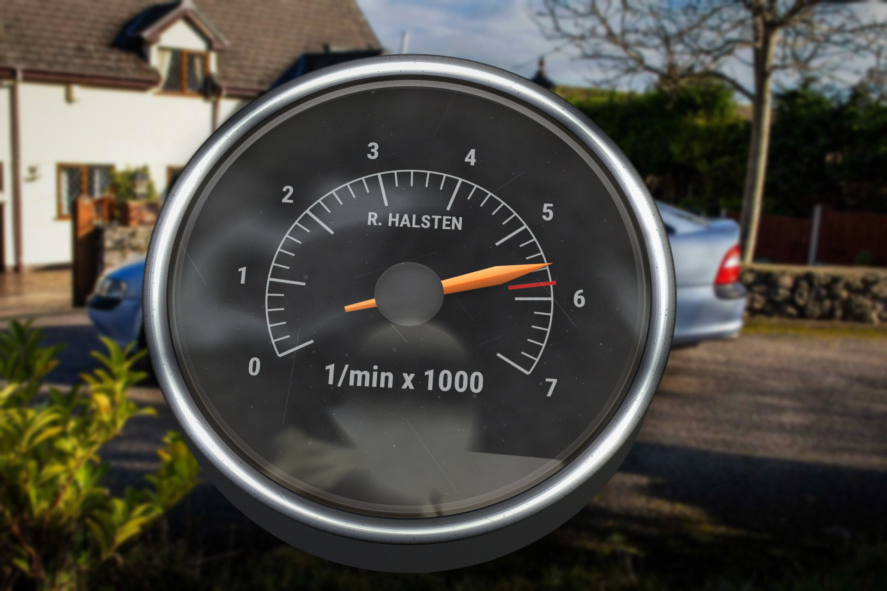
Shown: 5600 rpm
